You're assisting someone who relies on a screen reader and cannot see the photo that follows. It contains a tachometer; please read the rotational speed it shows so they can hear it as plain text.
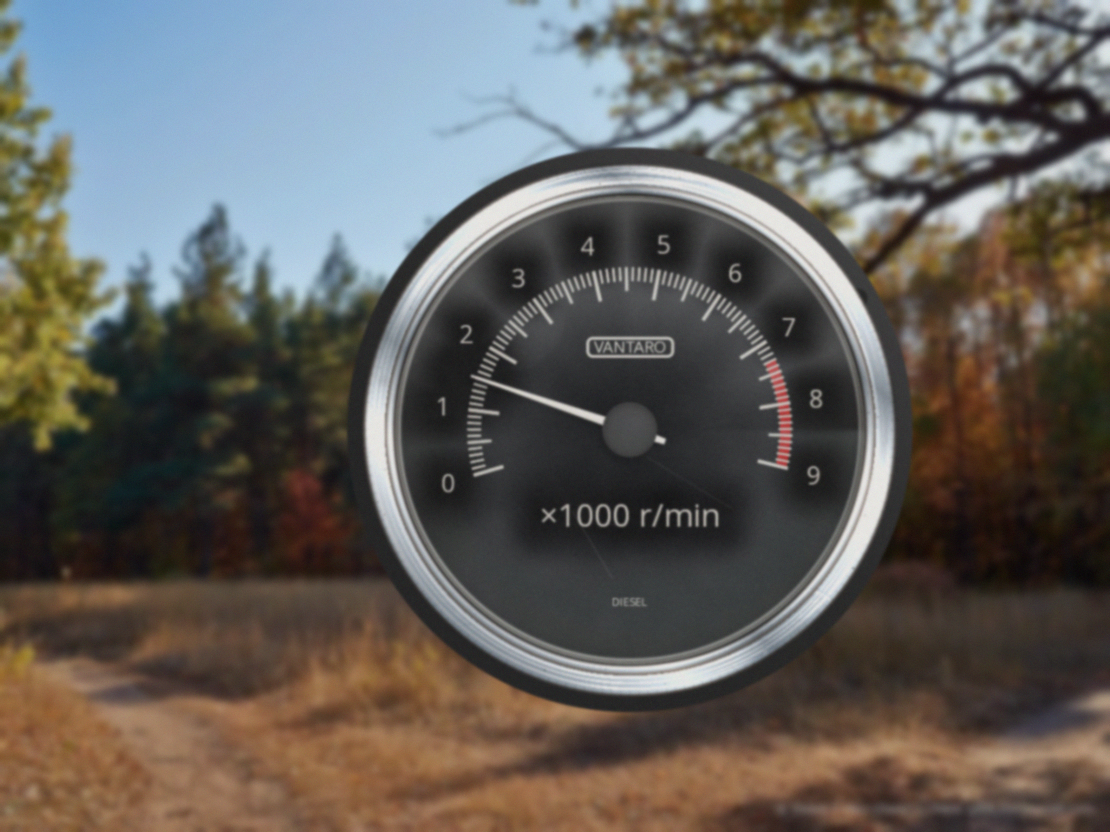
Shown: 1500 rpm
